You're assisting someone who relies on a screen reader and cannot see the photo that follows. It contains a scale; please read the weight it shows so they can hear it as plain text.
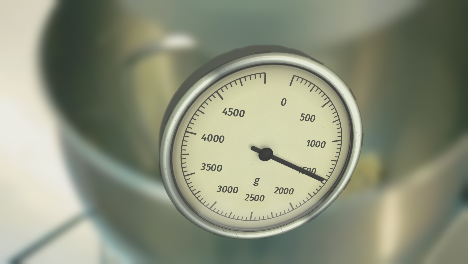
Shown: 1500 g
